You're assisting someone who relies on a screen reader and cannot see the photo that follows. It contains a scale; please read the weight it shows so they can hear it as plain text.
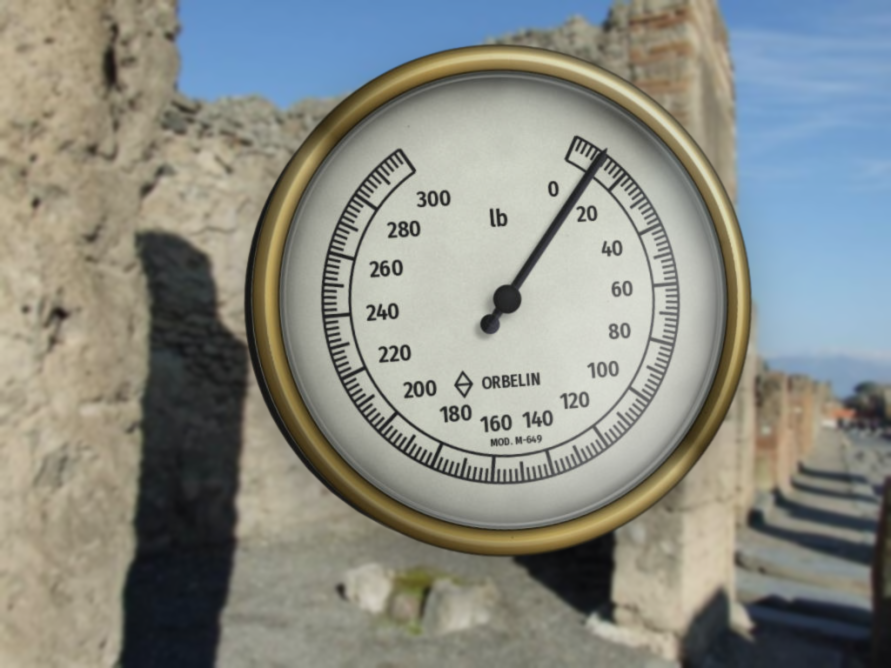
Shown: 10 lb
